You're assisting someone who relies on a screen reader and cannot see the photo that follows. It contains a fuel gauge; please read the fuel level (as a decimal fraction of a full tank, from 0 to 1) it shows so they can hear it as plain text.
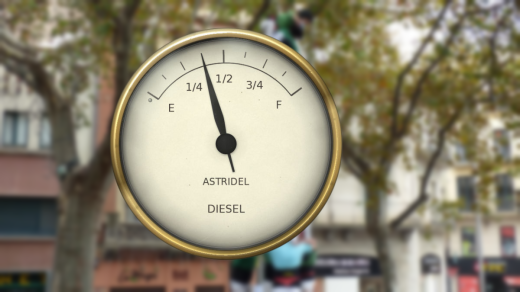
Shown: 0.375
